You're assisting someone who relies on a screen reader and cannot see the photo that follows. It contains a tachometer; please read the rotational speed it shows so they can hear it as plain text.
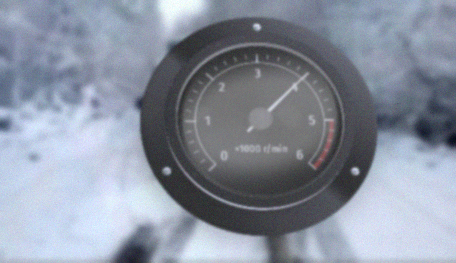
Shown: 4000 rpm
